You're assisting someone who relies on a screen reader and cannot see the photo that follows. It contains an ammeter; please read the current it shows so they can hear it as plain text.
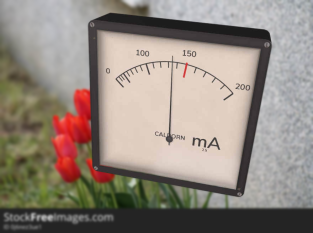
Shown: 135 mA
